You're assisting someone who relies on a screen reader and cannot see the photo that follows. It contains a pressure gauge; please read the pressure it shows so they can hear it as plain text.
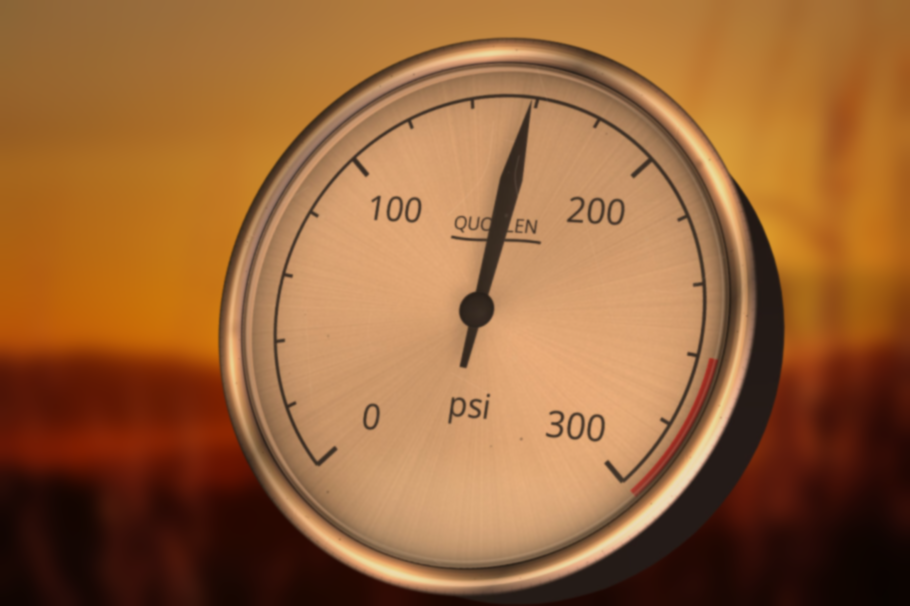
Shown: 160 psi
